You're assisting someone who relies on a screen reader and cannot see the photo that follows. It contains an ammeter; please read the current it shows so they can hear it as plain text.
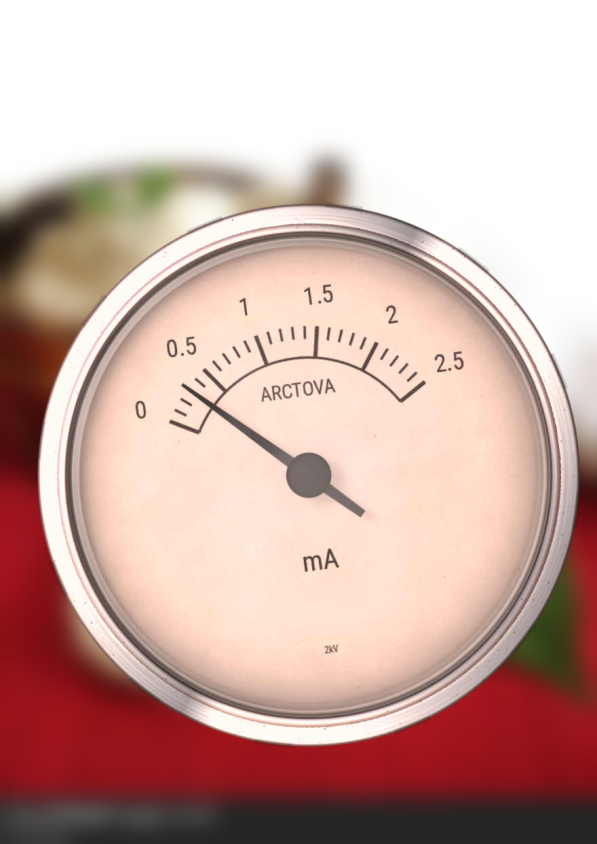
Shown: 0.3 mA
